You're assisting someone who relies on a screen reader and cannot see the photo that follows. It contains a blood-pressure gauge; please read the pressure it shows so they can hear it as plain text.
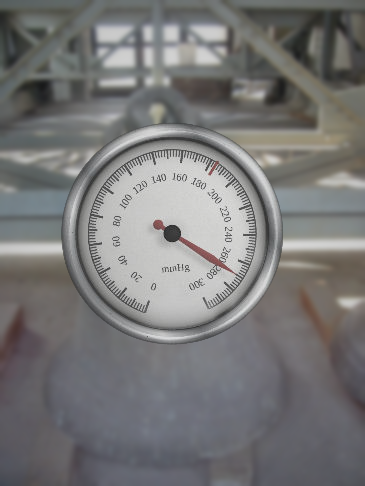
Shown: 270 mmHg
